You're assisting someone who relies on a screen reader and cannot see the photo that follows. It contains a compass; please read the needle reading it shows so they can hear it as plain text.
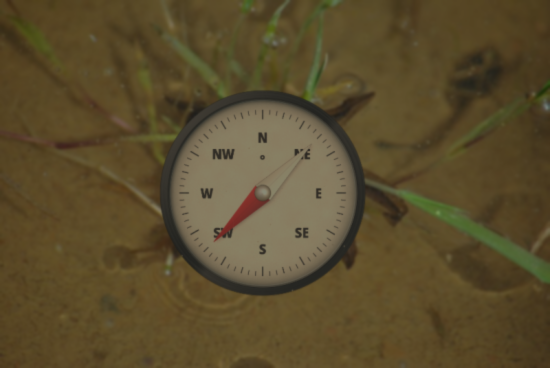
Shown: 225 °
